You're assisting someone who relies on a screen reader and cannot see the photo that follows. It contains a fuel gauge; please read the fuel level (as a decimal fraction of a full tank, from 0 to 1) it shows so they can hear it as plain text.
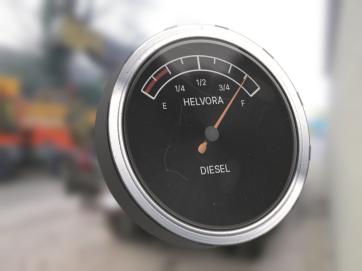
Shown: 0.875
